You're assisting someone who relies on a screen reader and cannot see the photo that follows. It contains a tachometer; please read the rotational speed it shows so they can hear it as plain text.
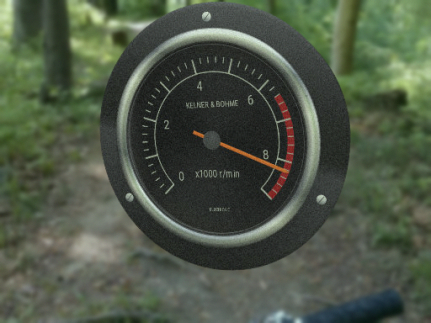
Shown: 8200 rpm
